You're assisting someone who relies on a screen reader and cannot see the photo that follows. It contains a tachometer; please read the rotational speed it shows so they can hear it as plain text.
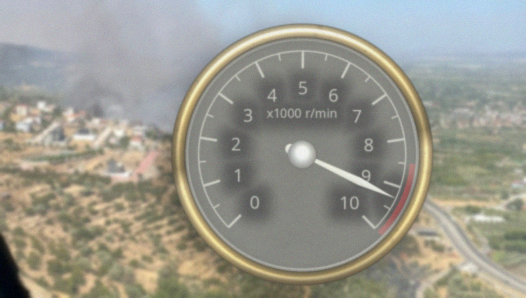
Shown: 9250 rpm
